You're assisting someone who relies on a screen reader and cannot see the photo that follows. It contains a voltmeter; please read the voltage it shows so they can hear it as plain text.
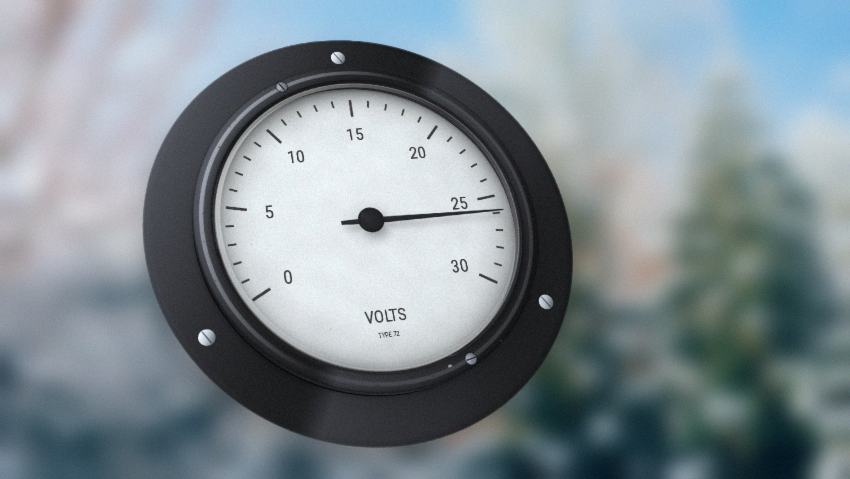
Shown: 26 V
